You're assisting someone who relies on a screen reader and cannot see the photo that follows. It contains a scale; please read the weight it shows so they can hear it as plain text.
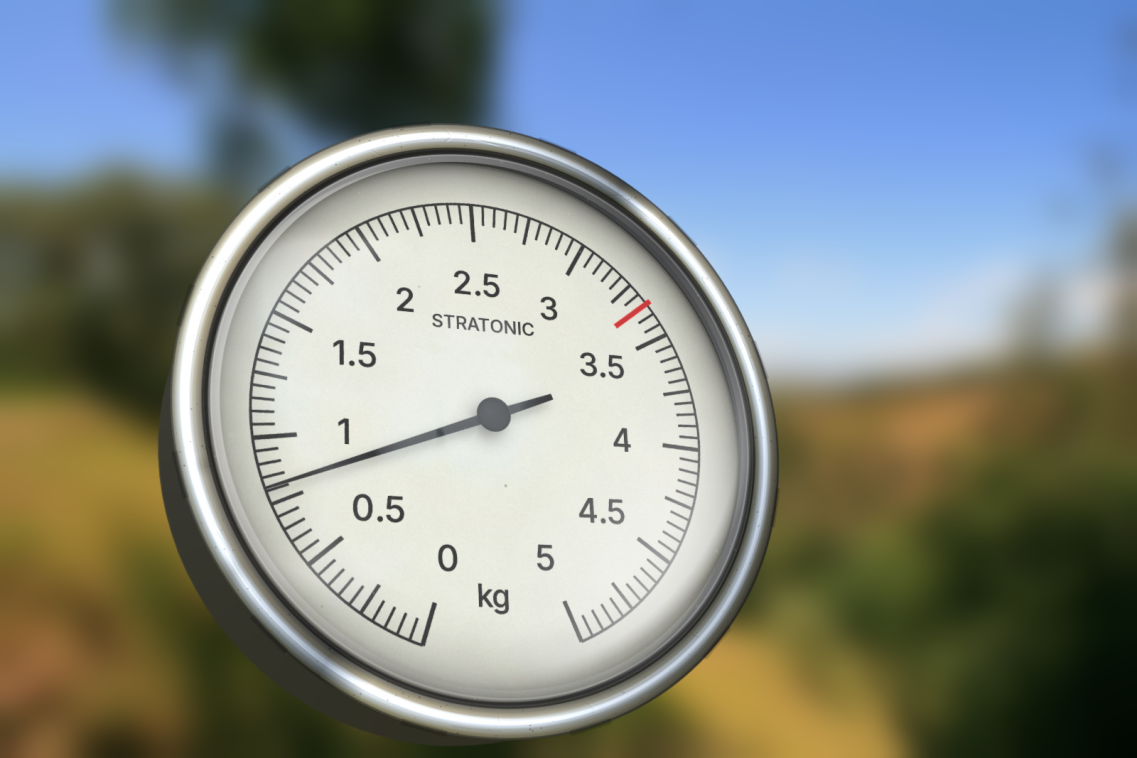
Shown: 0.8 kg
